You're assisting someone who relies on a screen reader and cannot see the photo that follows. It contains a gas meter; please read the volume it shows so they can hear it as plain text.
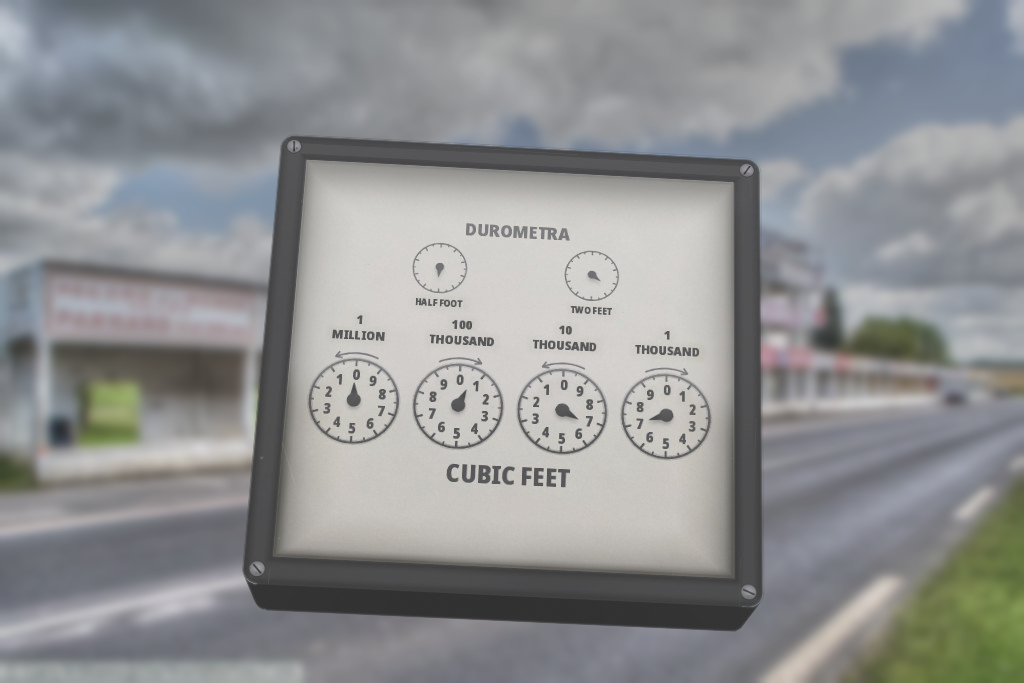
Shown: 6700 ft³
